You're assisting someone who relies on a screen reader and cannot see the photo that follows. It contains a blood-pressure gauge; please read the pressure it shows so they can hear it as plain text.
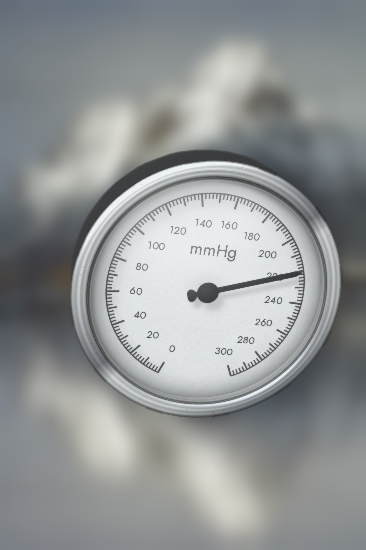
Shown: 220 mmHg
